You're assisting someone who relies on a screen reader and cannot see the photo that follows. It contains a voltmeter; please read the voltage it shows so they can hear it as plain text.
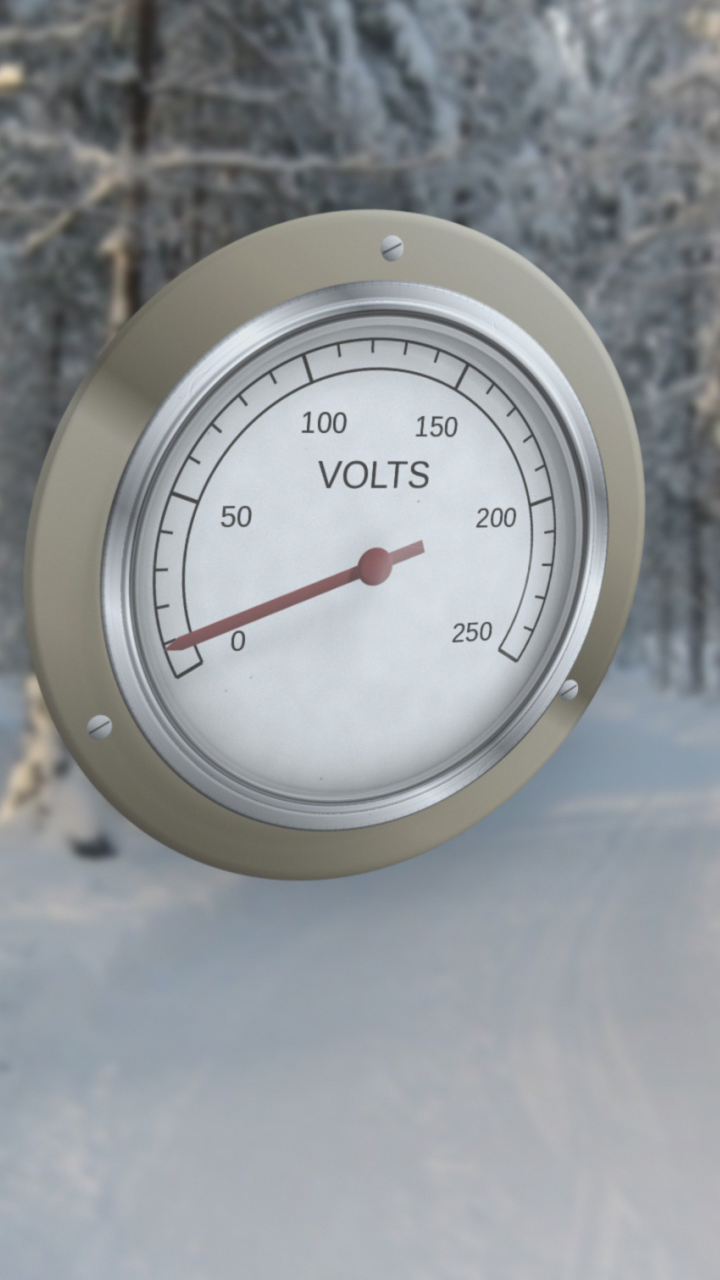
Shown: 10 V
